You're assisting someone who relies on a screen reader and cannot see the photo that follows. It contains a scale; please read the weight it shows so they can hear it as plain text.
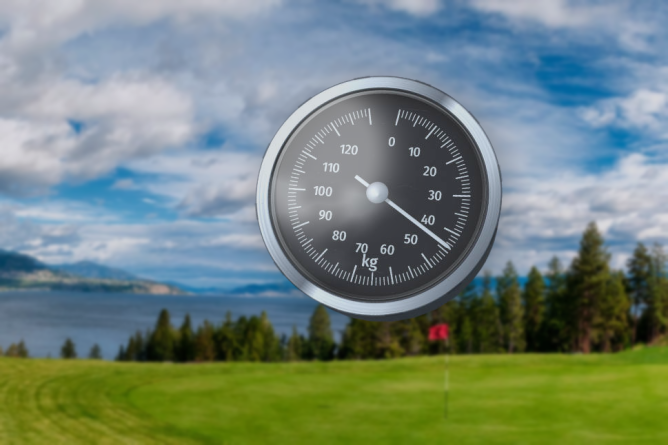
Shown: 44 kg
